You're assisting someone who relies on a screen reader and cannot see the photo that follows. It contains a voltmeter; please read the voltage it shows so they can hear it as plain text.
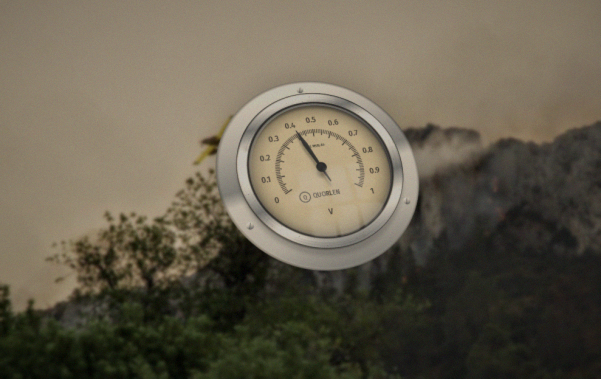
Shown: 0.4 V
